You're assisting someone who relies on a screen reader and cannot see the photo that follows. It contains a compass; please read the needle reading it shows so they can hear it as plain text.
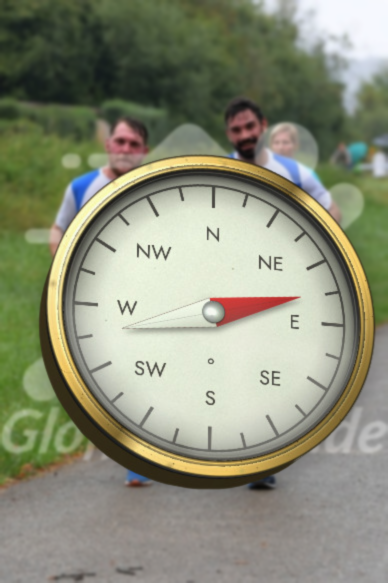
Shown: 75 °
